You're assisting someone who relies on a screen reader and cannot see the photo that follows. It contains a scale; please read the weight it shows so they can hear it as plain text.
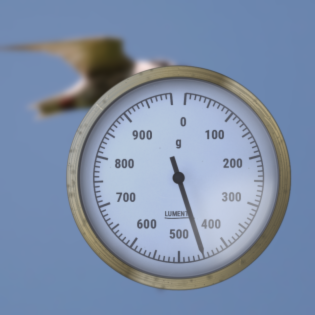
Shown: 450 g
